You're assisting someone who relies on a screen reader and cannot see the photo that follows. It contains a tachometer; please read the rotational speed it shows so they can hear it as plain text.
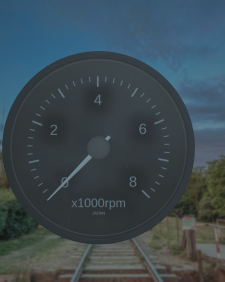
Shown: 0 rpm
